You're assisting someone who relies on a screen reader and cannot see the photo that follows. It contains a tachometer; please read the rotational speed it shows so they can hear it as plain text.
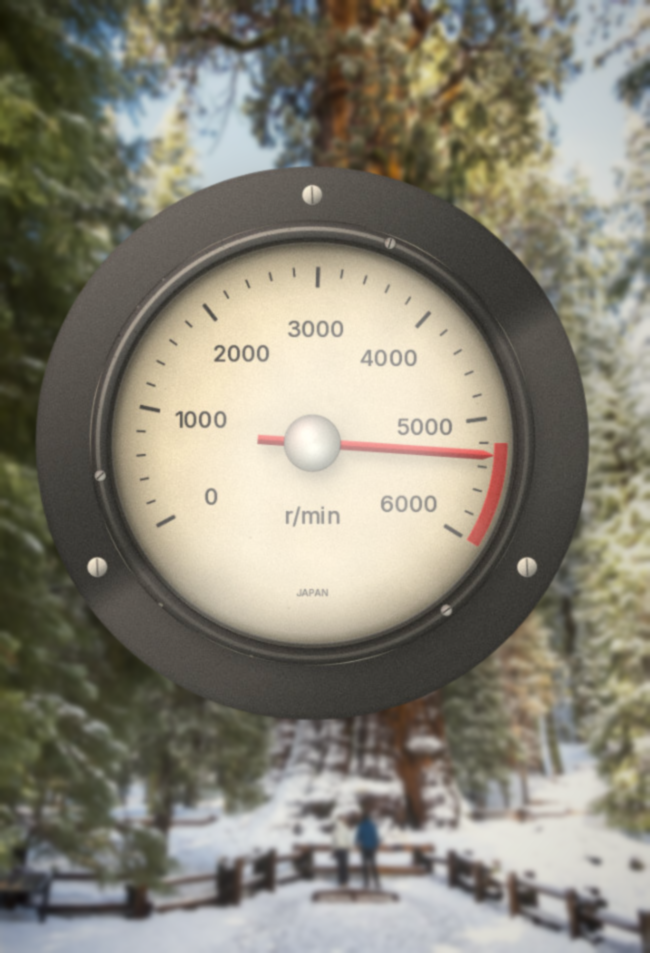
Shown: 5300 rpm
